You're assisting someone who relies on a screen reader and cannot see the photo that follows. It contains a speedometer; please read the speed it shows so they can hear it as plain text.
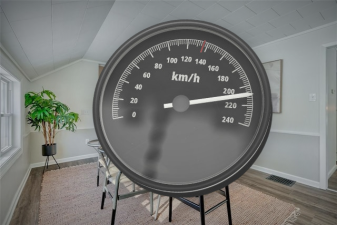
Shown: 210 km/h
